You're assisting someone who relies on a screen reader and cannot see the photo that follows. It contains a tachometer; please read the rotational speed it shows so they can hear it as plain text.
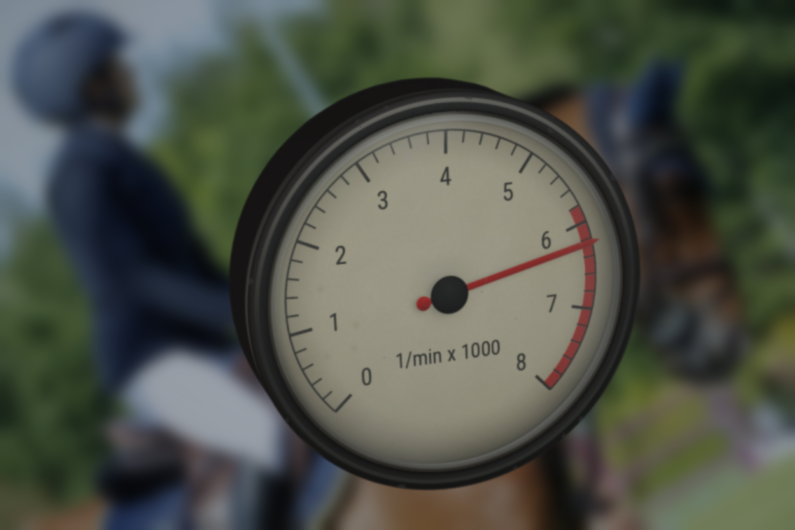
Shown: 6200 rpm
